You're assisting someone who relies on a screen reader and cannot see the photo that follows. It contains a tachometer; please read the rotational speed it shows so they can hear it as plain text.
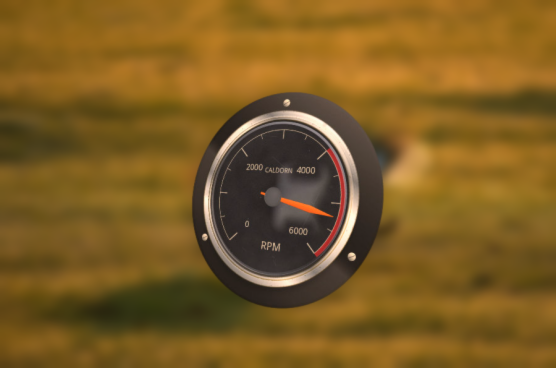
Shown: 5250 rpm
